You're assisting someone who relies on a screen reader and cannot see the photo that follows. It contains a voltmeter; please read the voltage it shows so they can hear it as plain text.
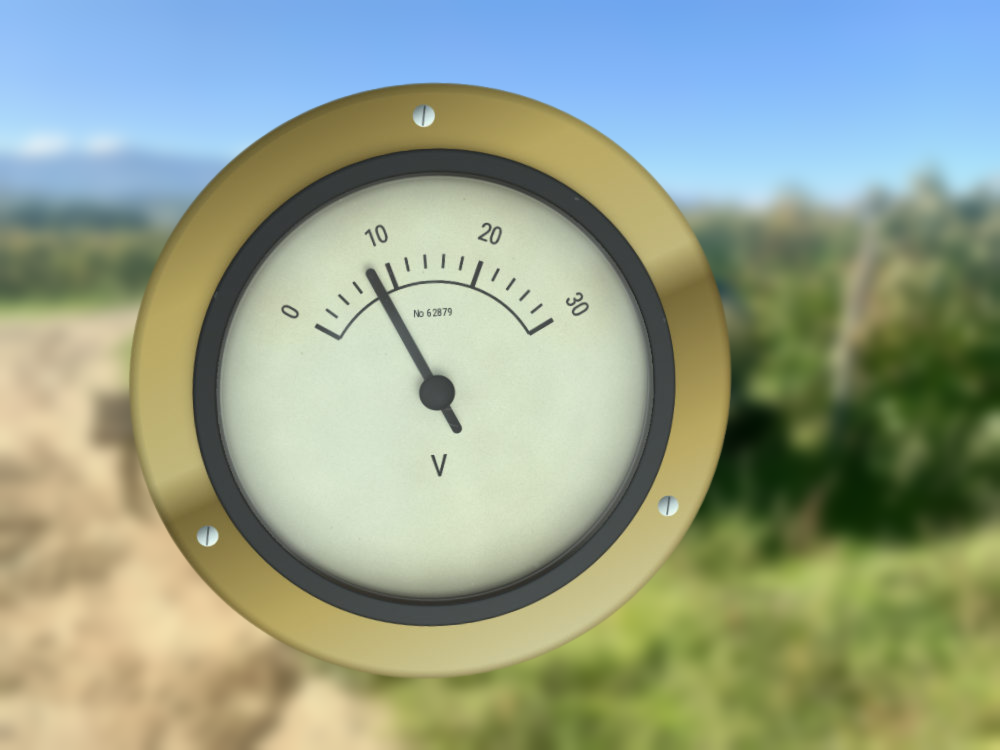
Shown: 8 V
